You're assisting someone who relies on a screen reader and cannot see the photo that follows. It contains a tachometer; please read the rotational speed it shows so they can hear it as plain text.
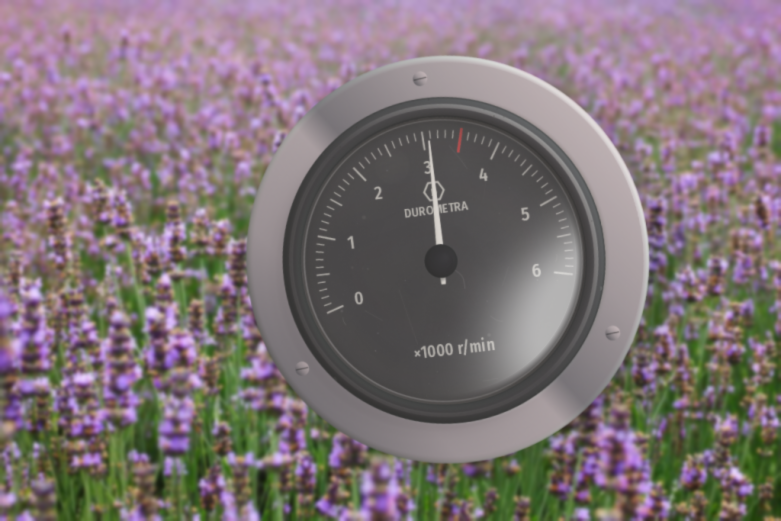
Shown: 3100 rpm
